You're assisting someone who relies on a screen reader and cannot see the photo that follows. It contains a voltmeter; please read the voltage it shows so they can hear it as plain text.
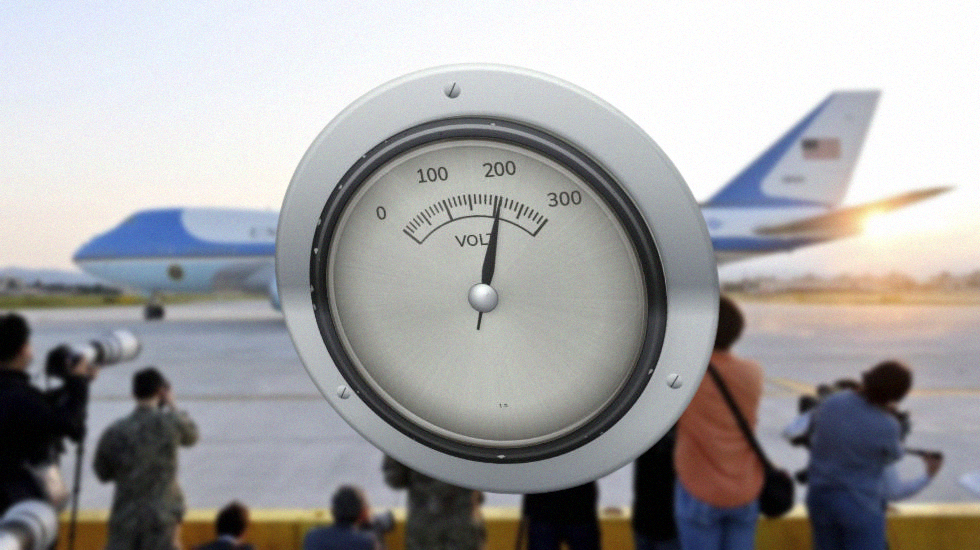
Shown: 210 V
